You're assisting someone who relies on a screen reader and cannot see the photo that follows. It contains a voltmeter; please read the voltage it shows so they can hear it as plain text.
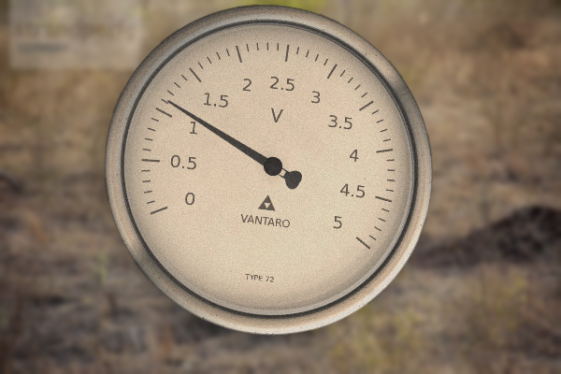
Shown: 1.1 V
